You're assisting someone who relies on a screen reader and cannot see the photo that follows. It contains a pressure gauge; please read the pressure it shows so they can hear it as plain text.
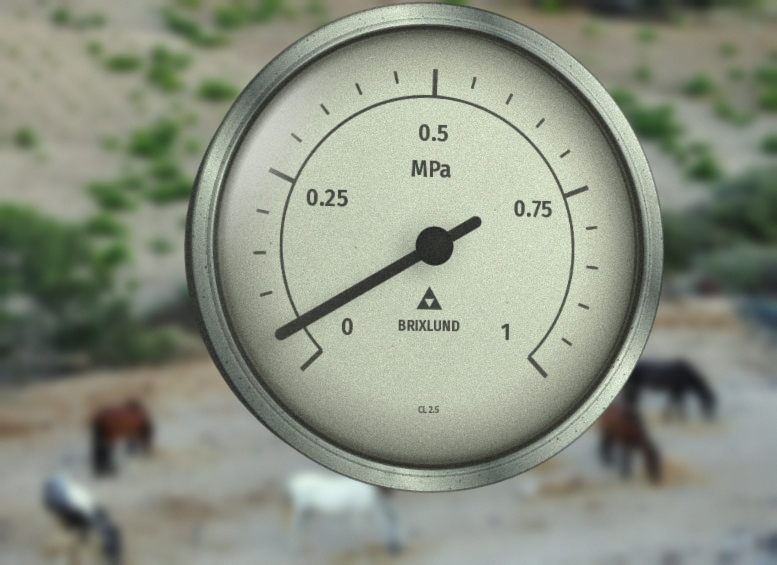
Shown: 0.05 MPa
